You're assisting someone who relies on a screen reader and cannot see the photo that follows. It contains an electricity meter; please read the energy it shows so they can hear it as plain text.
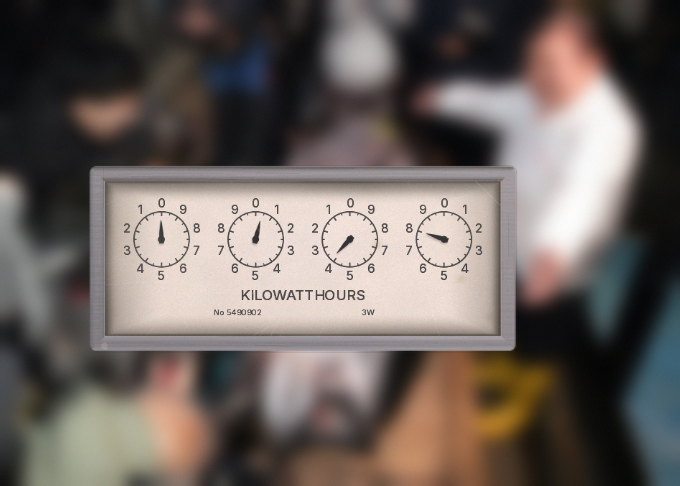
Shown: 38 kWh
